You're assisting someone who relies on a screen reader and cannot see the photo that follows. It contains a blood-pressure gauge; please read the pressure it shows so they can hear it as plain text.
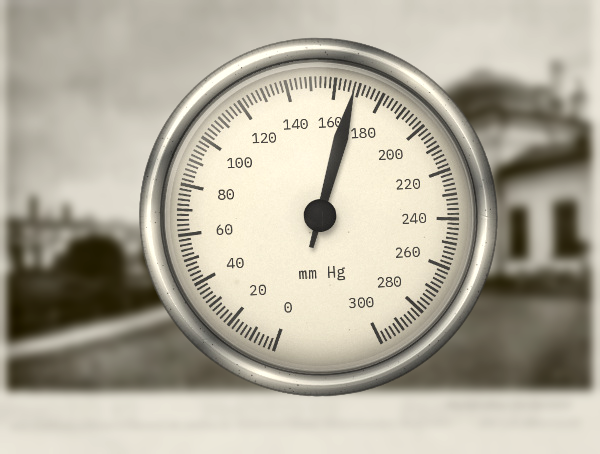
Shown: 168 mmHg
